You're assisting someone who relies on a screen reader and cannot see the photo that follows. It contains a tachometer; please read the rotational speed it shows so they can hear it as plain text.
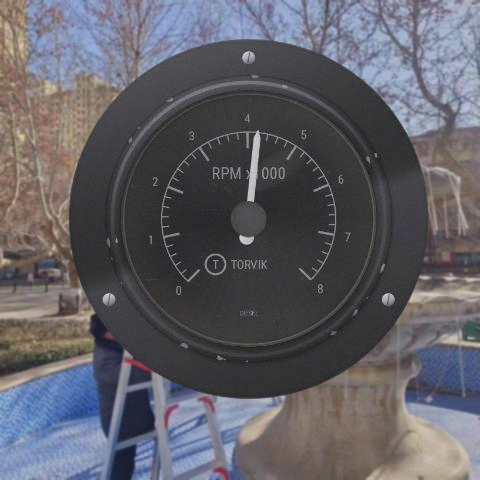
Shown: 4200 rpm
